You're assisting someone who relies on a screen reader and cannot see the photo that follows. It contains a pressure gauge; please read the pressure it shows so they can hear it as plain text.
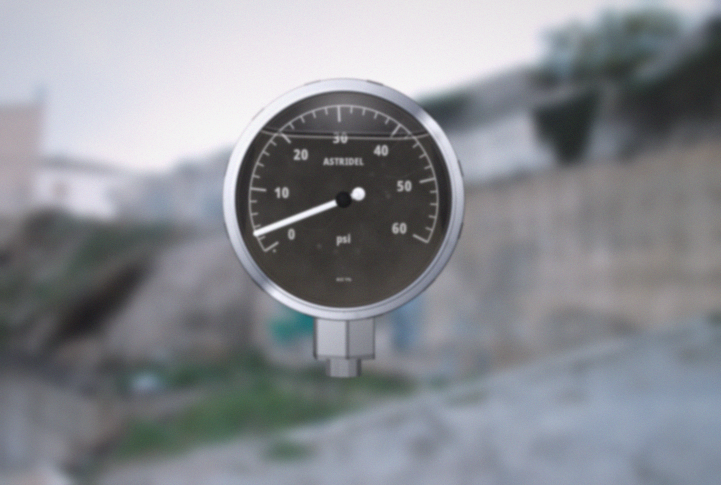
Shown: 3 psi
